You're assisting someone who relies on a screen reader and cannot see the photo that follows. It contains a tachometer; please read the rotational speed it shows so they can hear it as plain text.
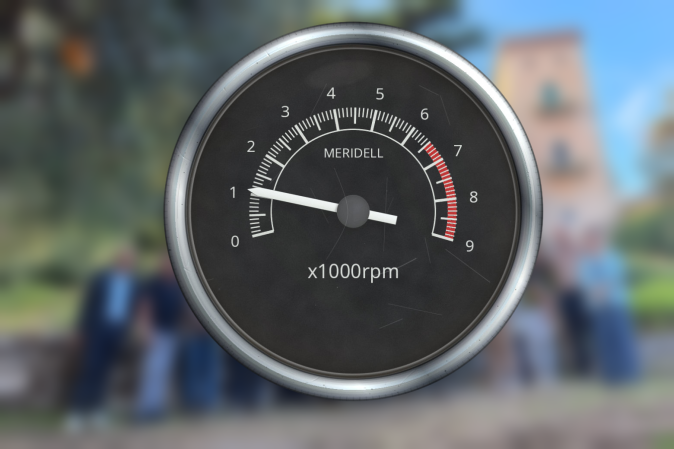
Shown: 1100 rpm
